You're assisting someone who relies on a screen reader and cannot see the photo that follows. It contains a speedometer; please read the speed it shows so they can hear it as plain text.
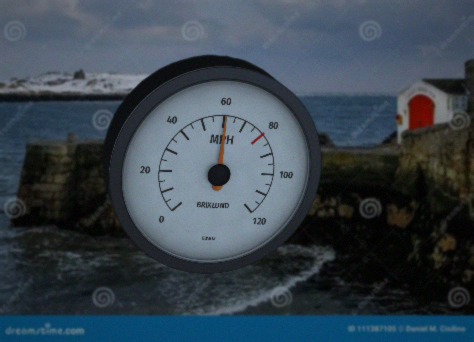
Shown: 60 mph
